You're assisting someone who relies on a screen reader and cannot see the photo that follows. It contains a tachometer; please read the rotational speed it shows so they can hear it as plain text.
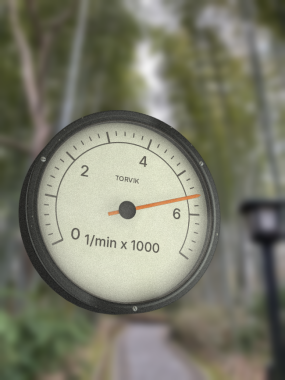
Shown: 5600 rpm
